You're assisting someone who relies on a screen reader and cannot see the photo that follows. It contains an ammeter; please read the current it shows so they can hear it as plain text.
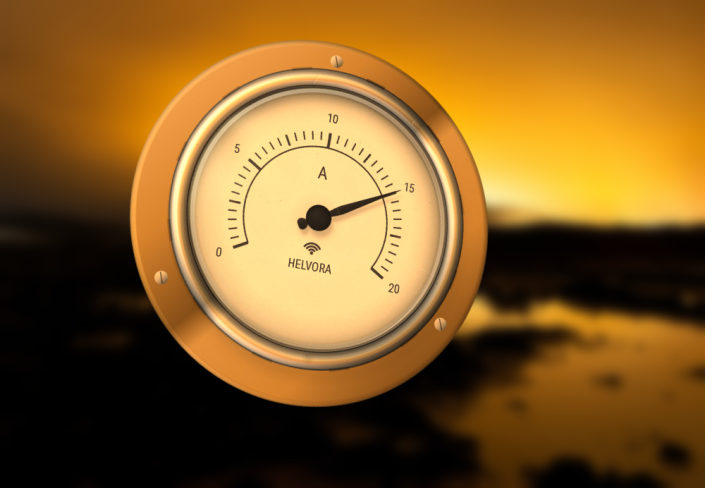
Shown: 15 A
